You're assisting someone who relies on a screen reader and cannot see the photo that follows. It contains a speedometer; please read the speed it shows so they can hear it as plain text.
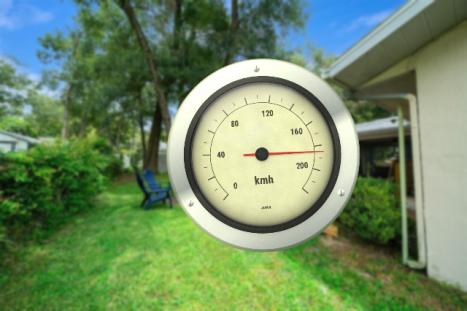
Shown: 185 km/h
